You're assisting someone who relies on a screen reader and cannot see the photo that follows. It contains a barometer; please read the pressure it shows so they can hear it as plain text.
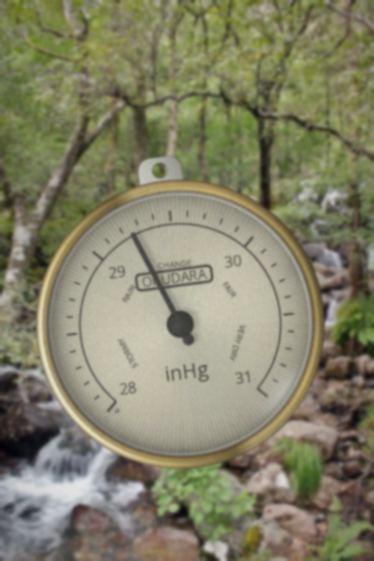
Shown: 29.25 inHg
